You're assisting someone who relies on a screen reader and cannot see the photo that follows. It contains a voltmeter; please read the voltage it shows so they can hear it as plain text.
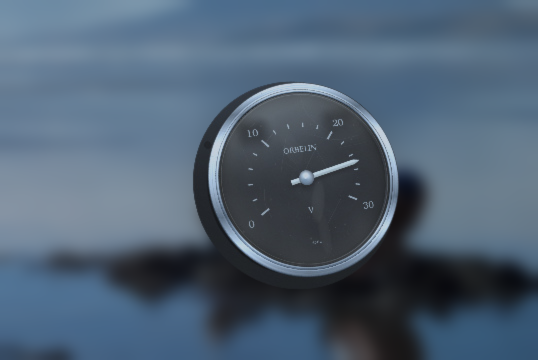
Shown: 25 V
